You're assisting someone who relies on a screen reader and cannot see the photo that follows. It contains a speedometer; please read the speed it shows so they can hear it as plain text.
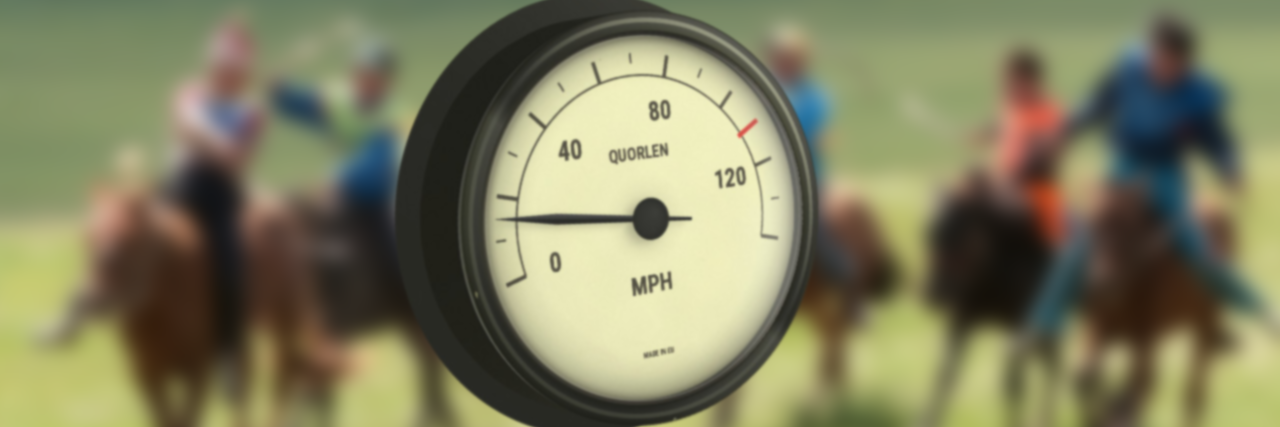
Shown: 15 mph
